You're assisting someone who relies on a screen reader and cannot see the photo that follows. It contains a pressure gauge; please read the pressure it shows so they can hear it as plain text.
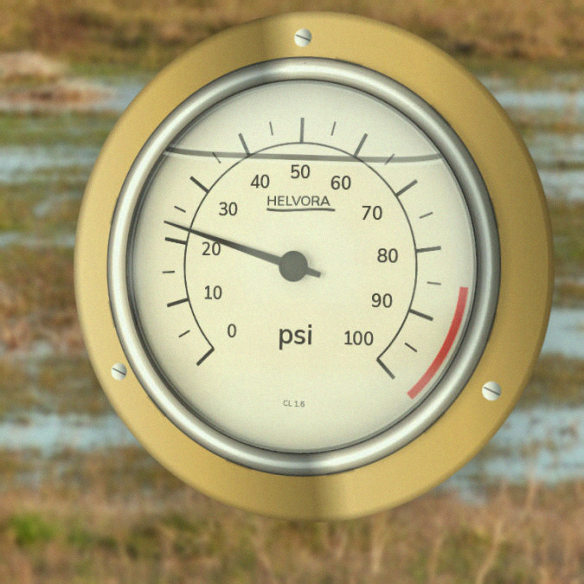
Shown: 22.5 psi
